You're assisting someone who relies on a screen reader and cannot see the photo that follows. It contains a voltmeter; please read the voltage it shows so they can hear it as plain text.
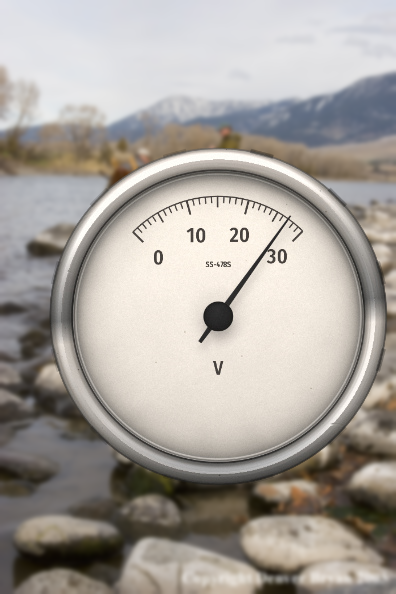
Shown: 27 V
